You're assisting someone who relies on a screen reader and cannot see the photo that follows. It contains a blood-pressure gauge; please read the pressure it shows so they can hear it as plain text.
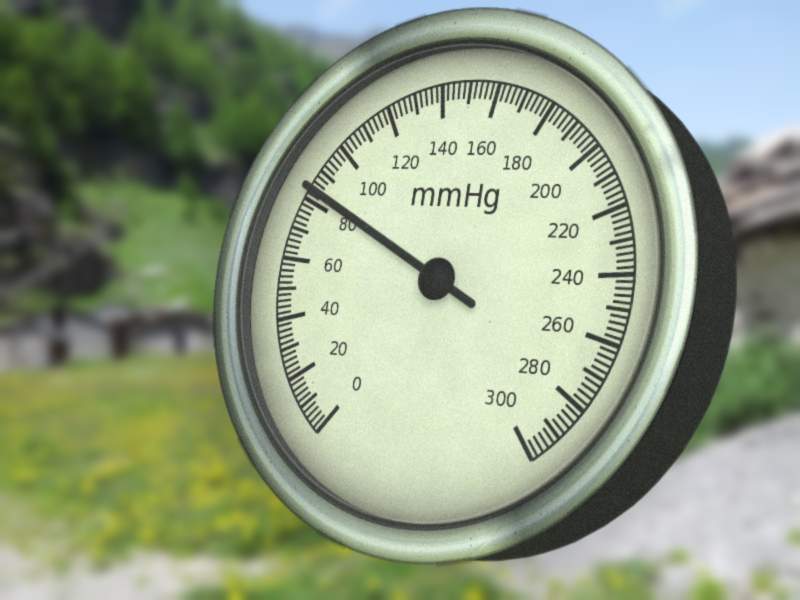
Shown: 84 mmHg
